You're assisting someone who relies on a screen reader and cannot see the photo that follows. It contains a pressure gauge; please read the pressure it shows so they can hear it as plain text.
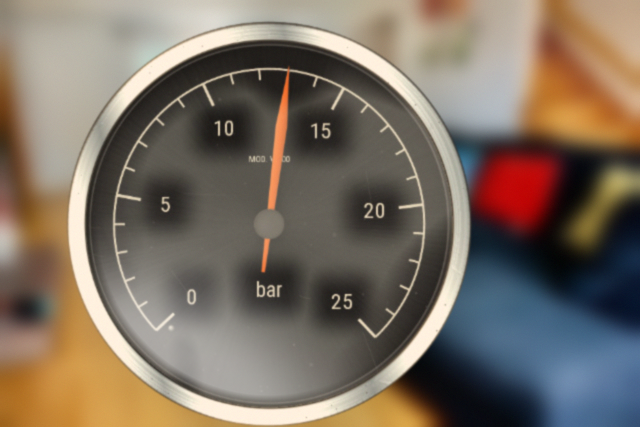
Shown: 13 bar
